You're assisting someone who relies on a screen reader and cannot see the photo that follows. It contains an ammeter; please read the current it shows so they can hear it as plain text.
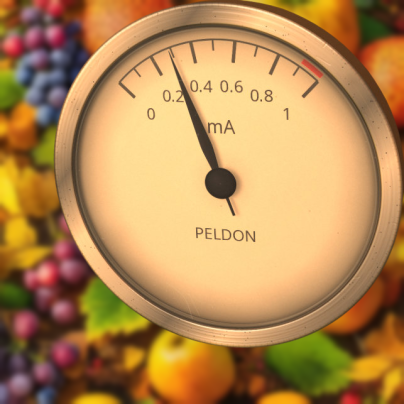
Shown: 0.3 mA
